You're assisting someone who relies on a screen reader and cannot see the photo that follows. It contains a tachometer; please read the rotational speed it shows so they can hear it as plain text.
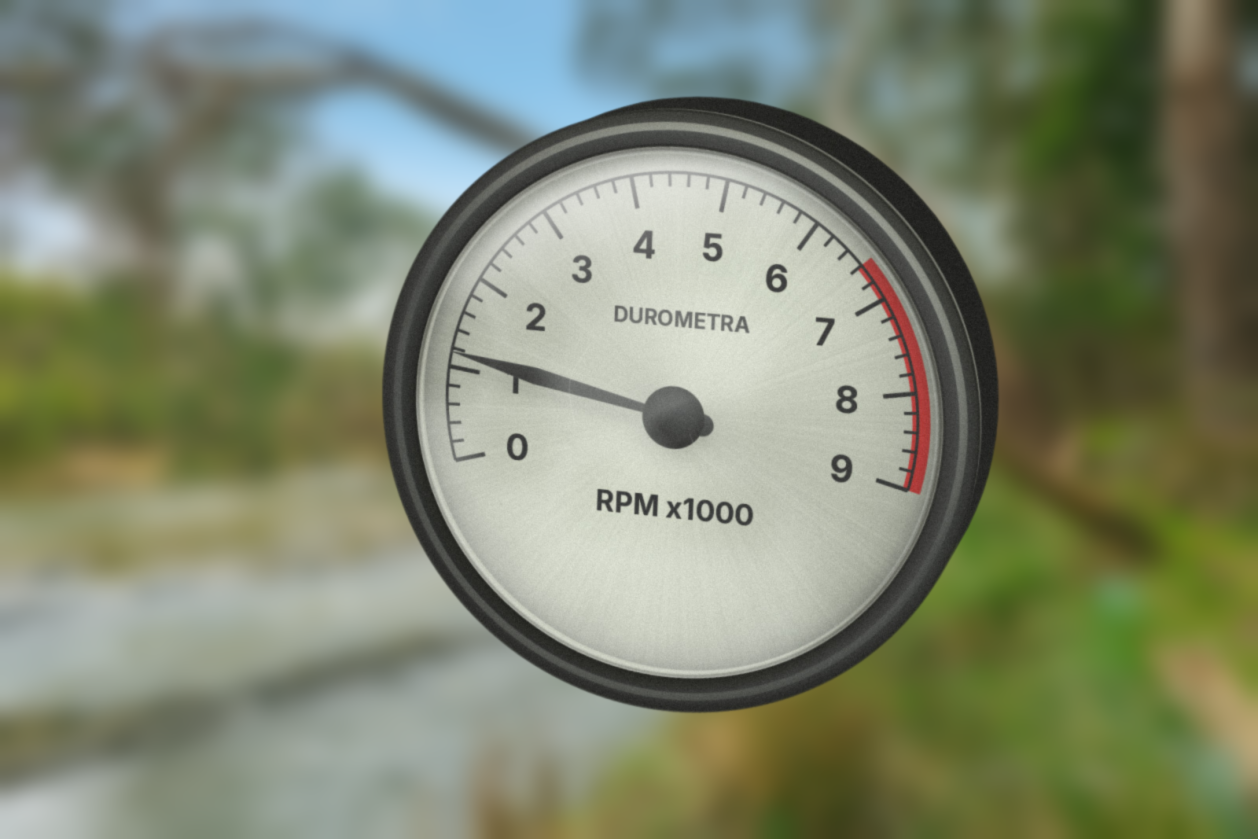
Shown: 1200 rpm
